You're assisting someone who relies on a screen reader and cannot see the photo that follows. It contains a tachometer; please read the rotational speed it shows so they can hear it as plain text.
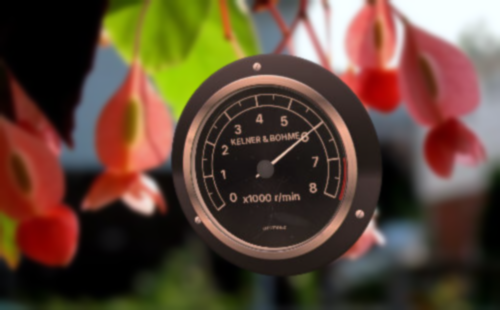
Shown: 6000 rpm
